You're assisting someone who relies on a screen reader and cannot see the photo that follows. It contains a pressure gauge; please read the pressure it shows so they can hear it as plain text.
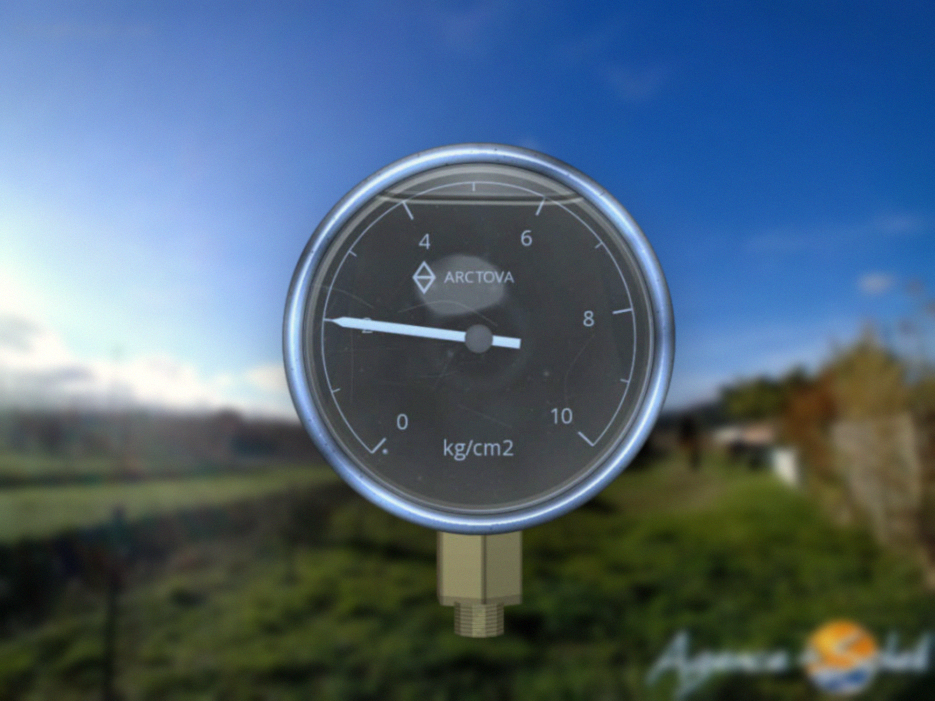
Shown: 2 kg/cm²
